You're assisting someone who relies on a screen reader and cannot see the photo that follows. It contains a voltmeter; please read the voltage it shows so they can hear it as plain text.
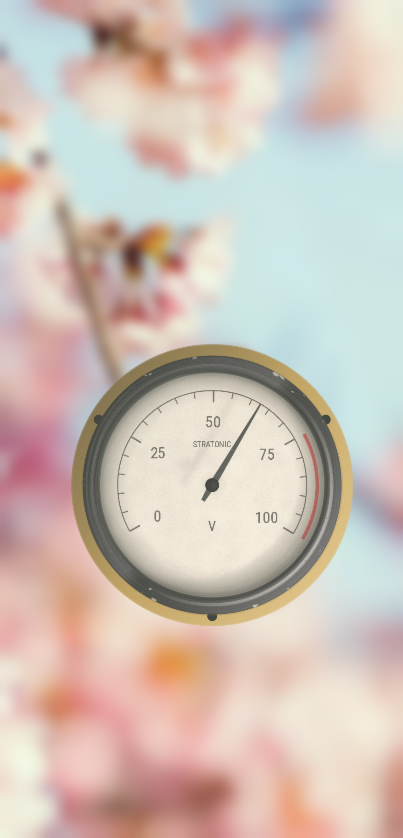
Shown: 62.5 V
